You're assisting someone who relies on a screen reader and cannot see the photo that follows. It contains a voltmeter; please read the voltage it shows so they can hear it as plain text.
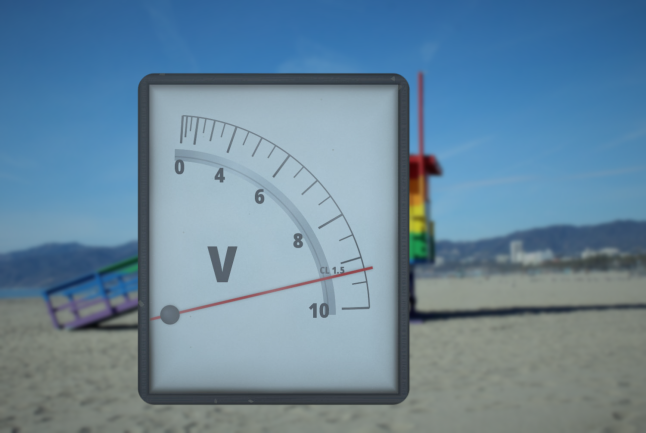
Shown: 9.25 V
